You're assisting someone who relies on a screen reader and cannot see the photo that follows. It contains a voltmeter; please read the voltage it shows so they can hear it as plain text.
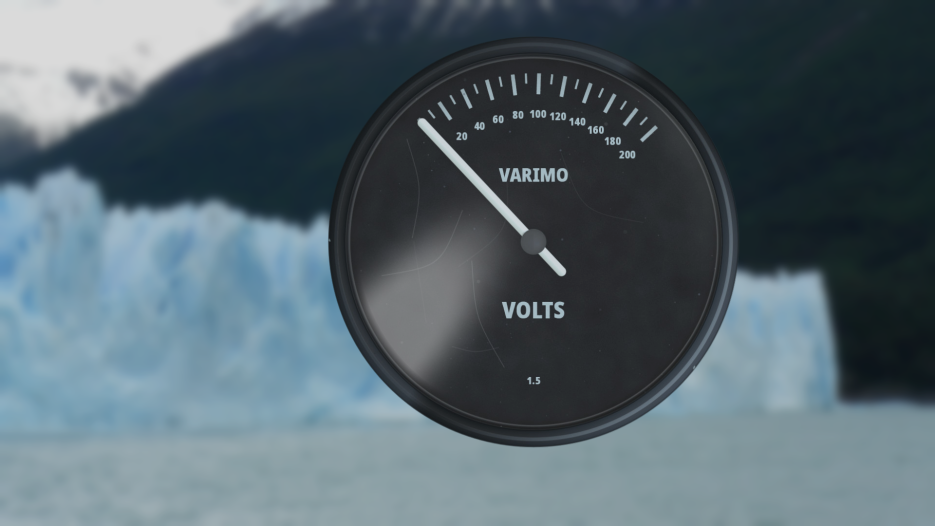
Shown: 0 V
